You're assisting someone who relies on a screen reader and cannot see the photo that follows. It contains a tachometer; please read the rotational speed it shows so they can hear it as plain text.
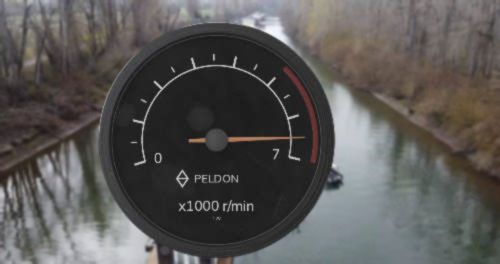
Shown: 6500 rpm
